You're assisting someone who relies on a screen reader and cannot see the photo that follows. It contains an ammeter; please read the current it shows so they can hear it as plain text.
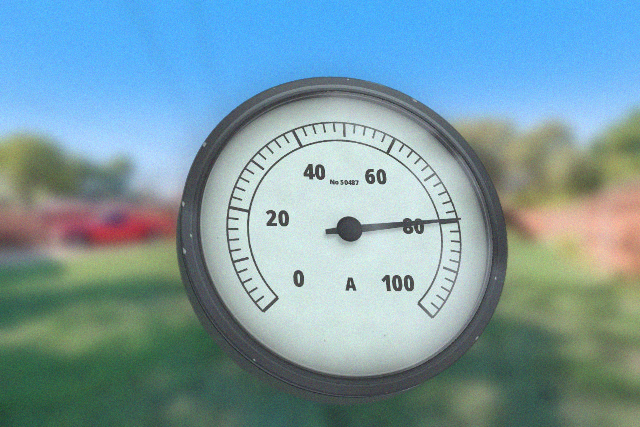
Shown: 80 A
